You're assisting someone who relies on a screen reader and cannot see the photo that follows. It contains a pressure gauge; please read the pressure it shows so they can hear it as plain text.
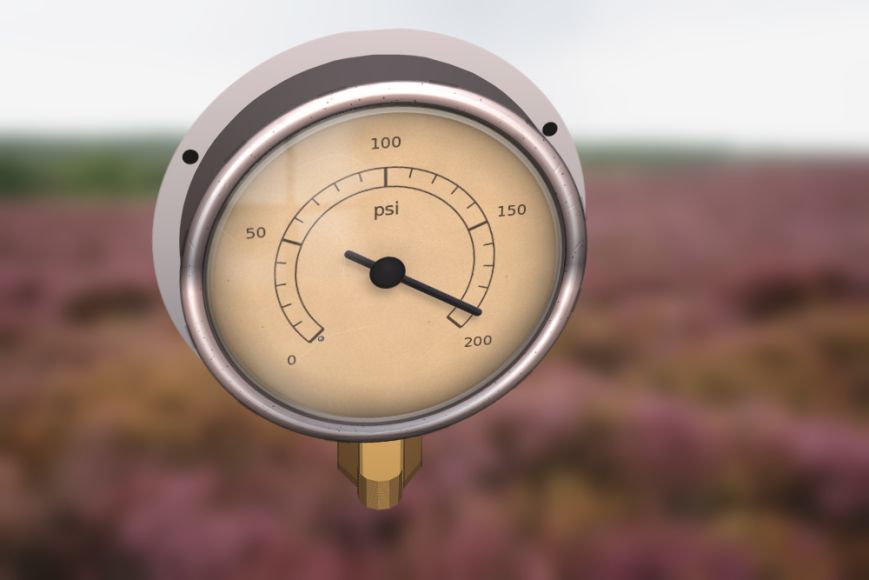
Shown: 190 psi
